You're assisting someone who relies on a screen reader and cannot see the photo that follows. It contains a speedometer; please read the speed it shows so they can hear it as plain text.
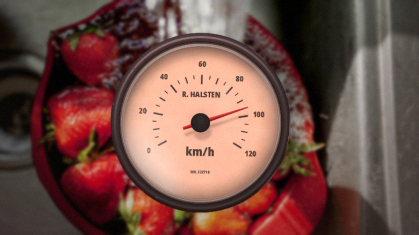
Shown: 95 km/h
